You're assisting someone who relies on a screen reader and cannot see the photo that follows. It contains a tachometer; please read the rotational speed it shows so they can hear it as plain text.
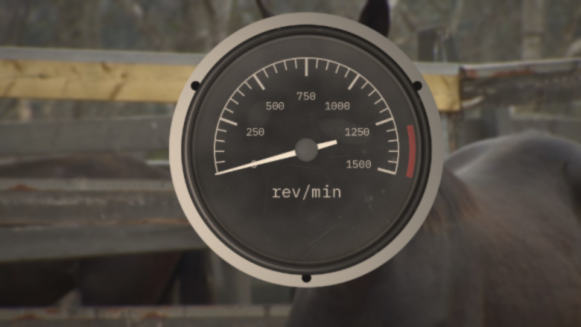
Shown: 0 rpm
